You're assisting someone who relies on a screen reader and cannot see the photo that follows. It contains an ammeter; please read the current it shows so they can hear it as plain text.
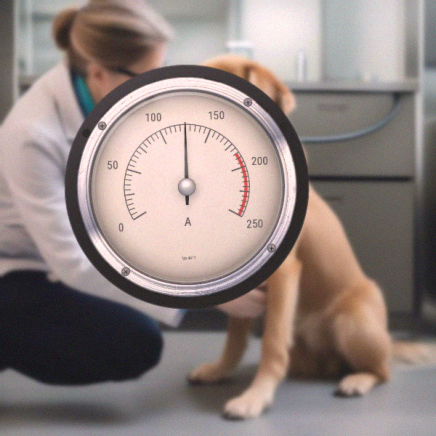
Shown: 125 A
